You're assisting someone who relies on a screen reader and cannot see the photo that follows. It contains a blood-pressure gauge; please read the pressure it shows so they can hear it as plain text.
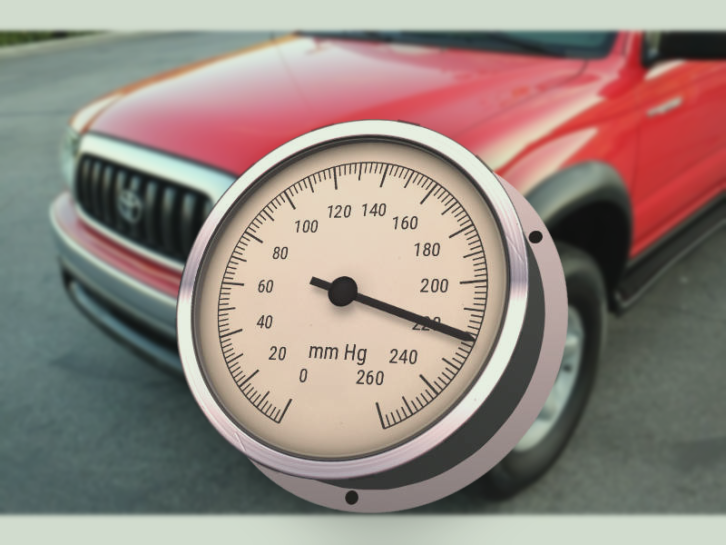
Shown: 220 mmHg
